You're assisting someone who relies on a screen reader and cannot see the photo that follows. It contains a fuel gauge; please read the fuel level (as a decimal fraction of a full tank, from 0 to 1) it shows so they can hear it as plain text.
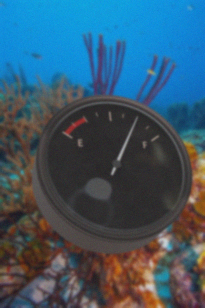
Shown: 0.75
